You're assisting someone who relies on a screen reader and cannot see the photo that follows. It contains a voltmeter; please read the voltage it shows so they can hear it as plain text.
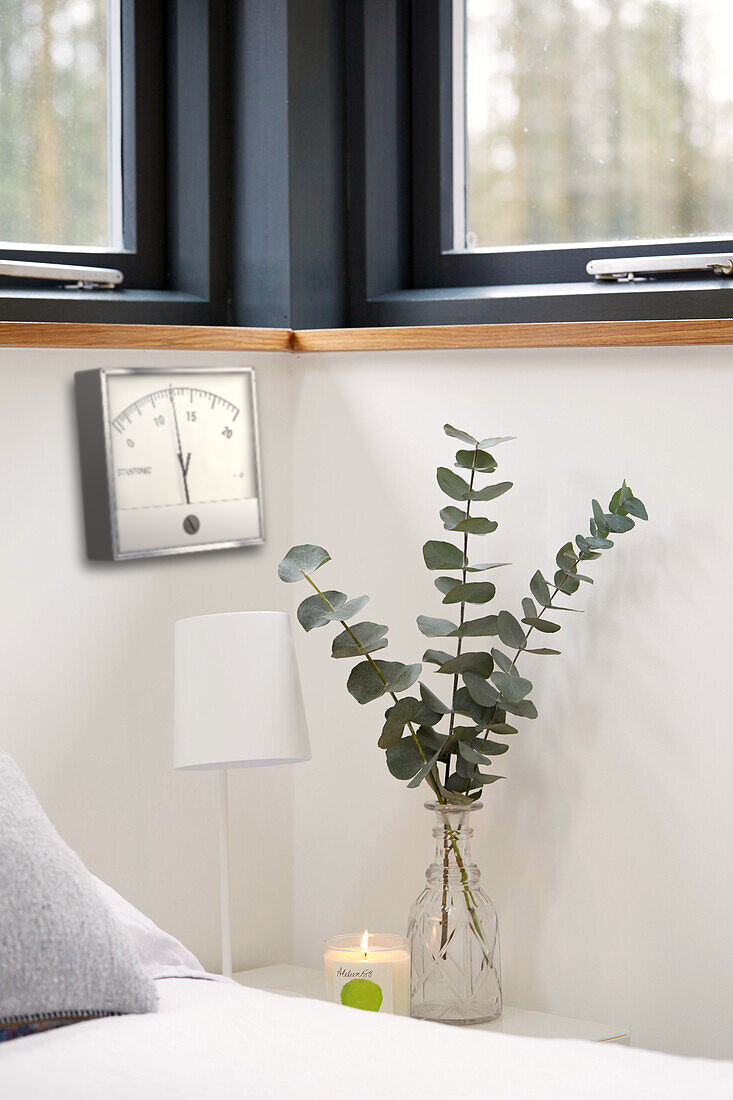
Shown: 12.5 V
